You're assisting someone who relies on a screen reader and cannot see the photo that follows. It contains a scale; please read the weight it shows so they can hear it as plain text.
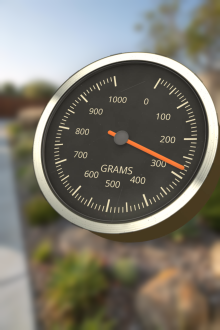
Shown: 280 g
